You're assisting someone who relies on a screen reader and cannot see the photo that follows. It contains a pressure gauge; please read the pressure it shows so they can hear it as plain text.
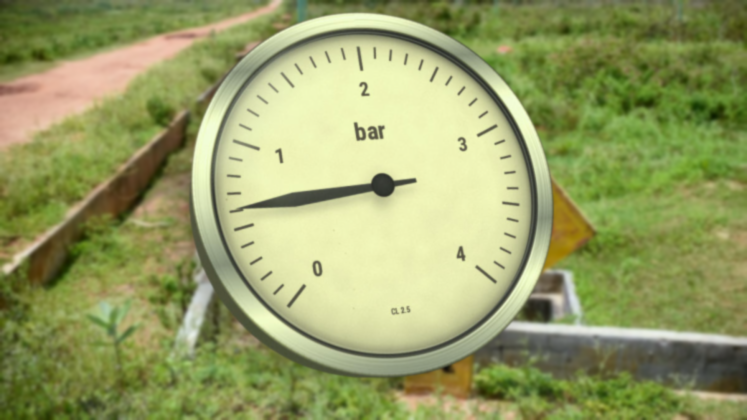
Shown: 0.6 bar
